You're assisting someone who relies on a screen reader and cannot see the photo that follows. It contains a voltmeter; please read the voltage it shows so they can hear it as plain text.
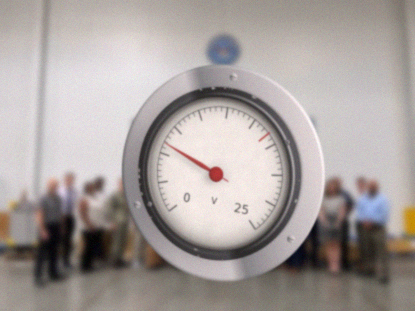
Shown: 6 V
